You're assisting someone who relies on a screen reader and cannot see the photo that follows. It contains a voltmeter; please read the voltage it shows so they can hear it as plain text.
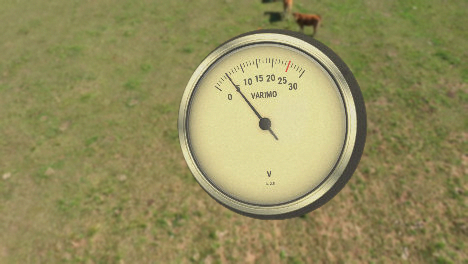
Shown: 5 V
